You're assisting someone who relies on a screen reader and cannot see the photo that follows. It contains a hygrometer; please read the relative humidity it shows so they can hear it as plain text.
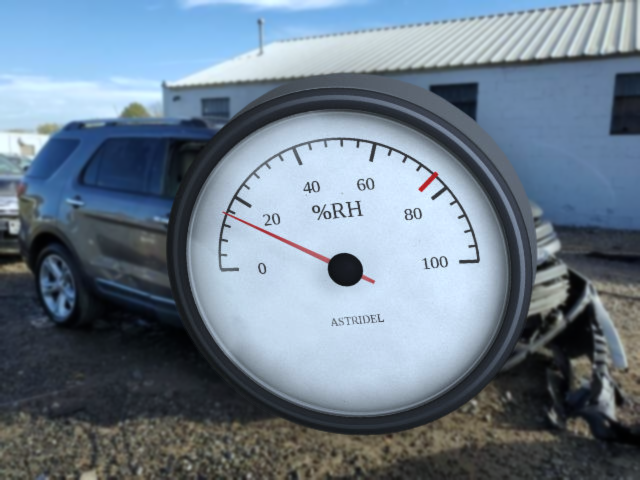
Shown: 16 %
